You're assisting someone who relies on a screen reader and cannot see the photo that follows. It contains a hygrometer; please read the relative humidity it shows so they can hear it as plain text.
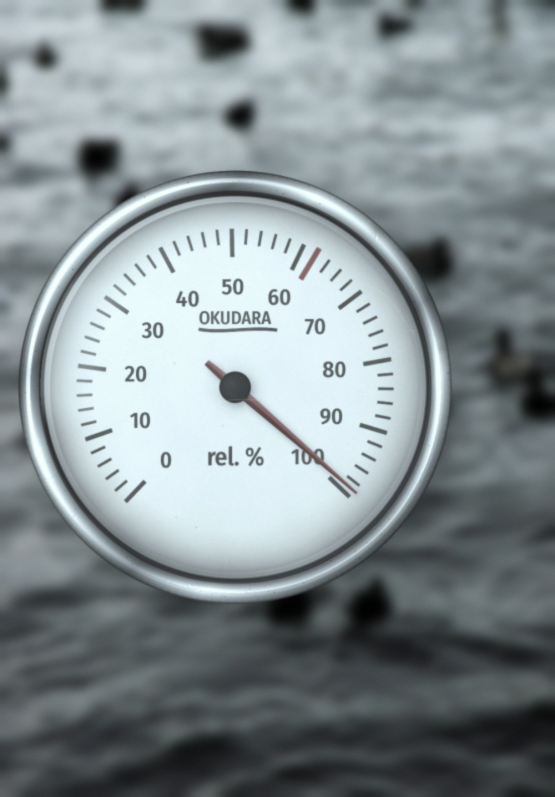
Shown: 99 %
